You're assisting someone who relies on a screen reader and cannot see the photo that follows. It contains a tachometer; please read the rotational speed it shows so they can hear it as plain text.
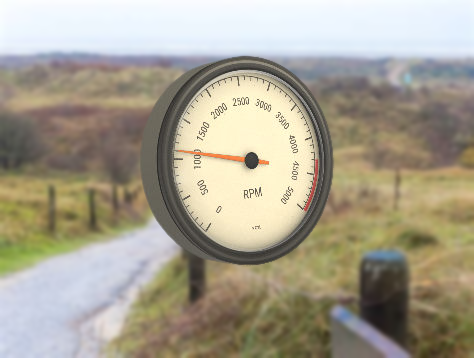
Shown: 1100 rpm
